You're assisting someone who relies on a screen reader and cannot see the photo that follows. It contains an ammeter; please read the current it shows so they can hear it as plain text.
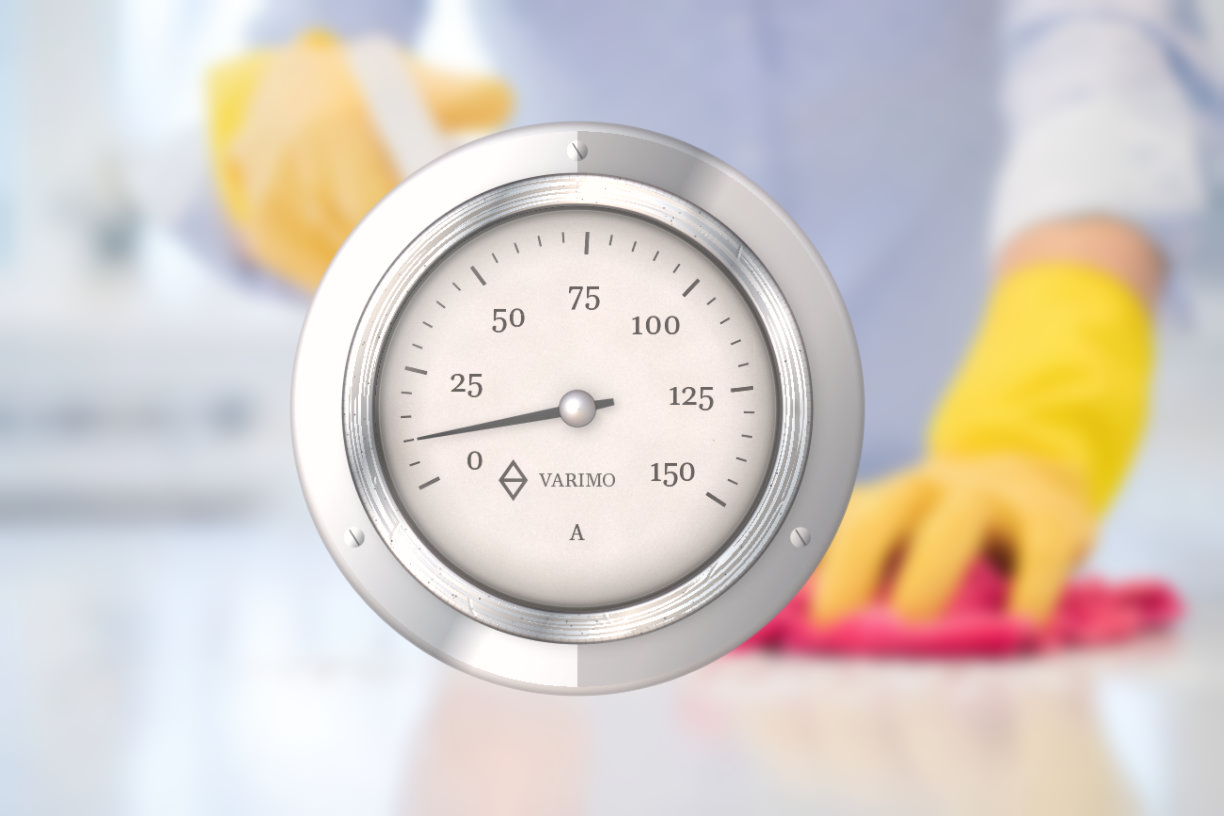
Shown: 10 A
